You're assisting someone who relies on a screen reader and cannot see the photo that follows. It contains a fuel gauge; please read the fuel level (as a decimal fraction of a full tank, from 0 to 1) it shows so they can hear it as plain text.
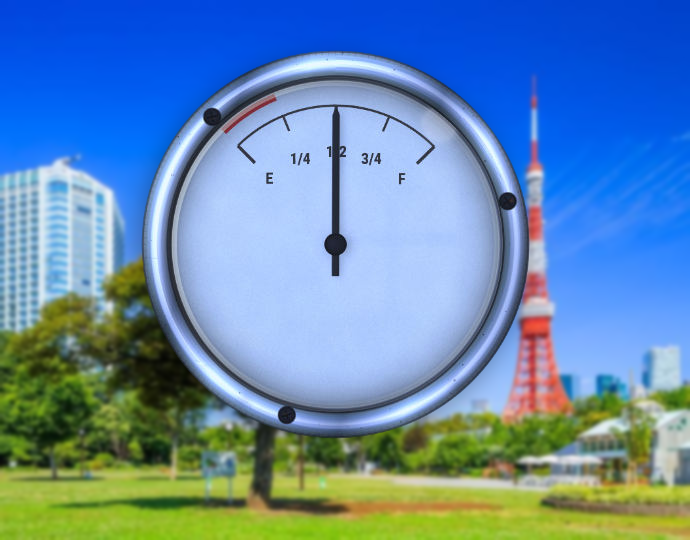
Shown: 0.5
